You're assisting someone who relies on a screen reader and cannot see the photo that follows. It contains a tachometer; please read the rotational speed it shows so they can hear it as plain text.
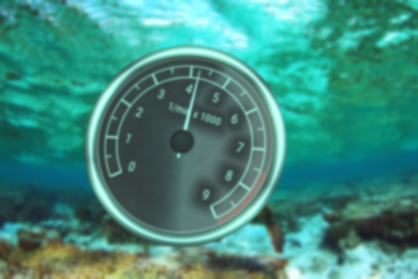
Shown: 4250 rpm
